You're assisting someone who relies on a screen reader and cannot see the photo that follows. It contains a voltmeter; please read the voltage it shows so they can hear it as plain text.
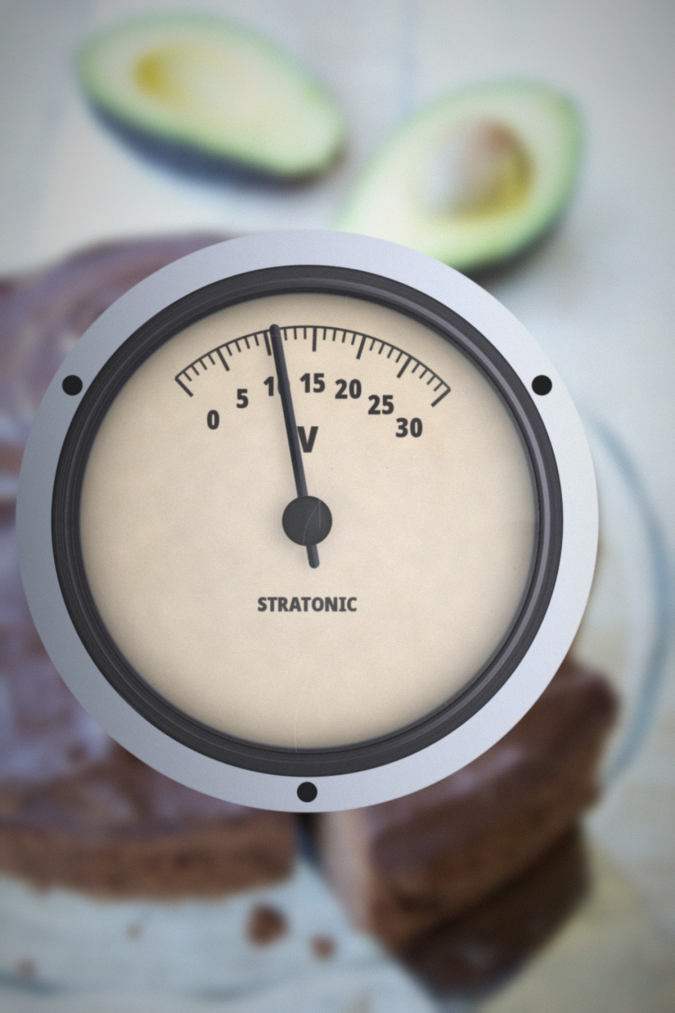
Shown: 11 V
